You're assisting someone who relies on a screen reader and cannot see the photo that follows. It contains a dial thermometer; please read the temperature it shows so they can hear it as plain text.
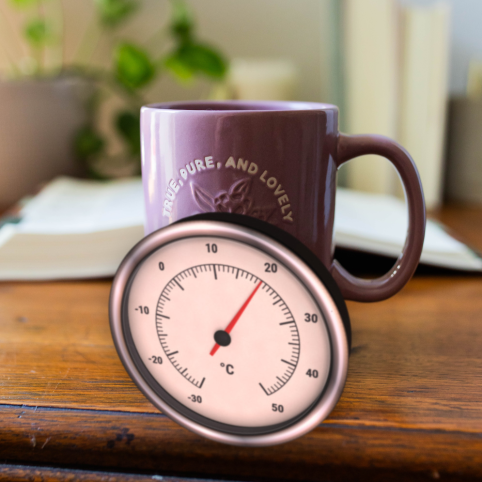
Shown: 20 °C
